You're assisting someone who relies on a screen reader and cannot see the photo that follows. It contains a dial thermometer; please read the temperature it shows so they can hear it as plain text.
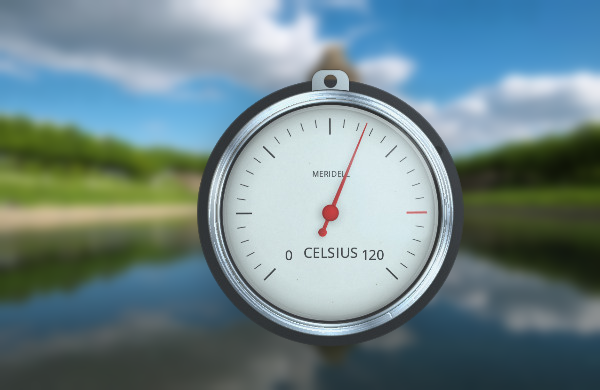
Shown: 70 °C
